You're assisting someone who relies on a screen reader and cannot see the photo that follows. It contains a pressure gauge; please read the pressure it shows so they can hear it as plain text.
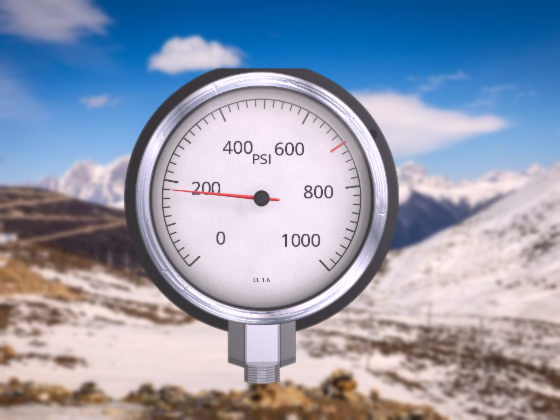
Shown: 180 psi
